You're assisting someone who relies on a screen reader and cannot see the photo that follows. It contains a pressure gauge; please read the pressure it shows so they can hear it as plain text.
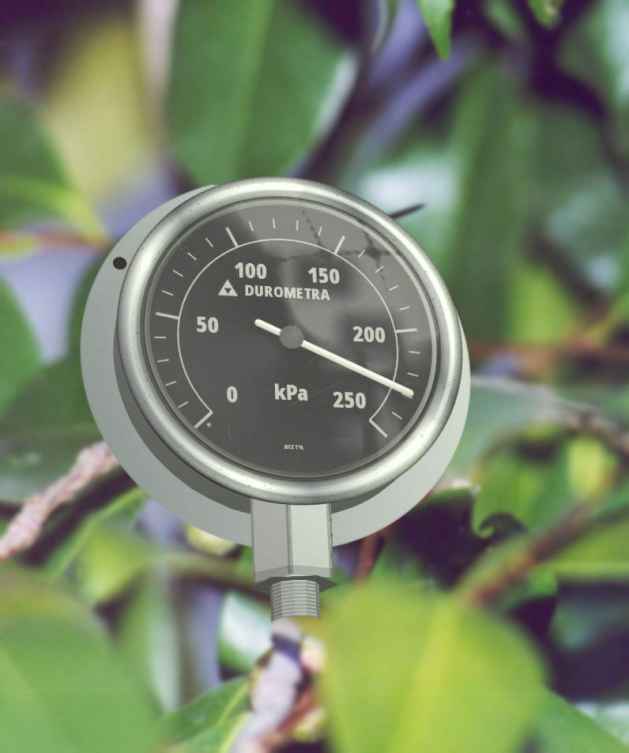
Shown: 230 kPa
